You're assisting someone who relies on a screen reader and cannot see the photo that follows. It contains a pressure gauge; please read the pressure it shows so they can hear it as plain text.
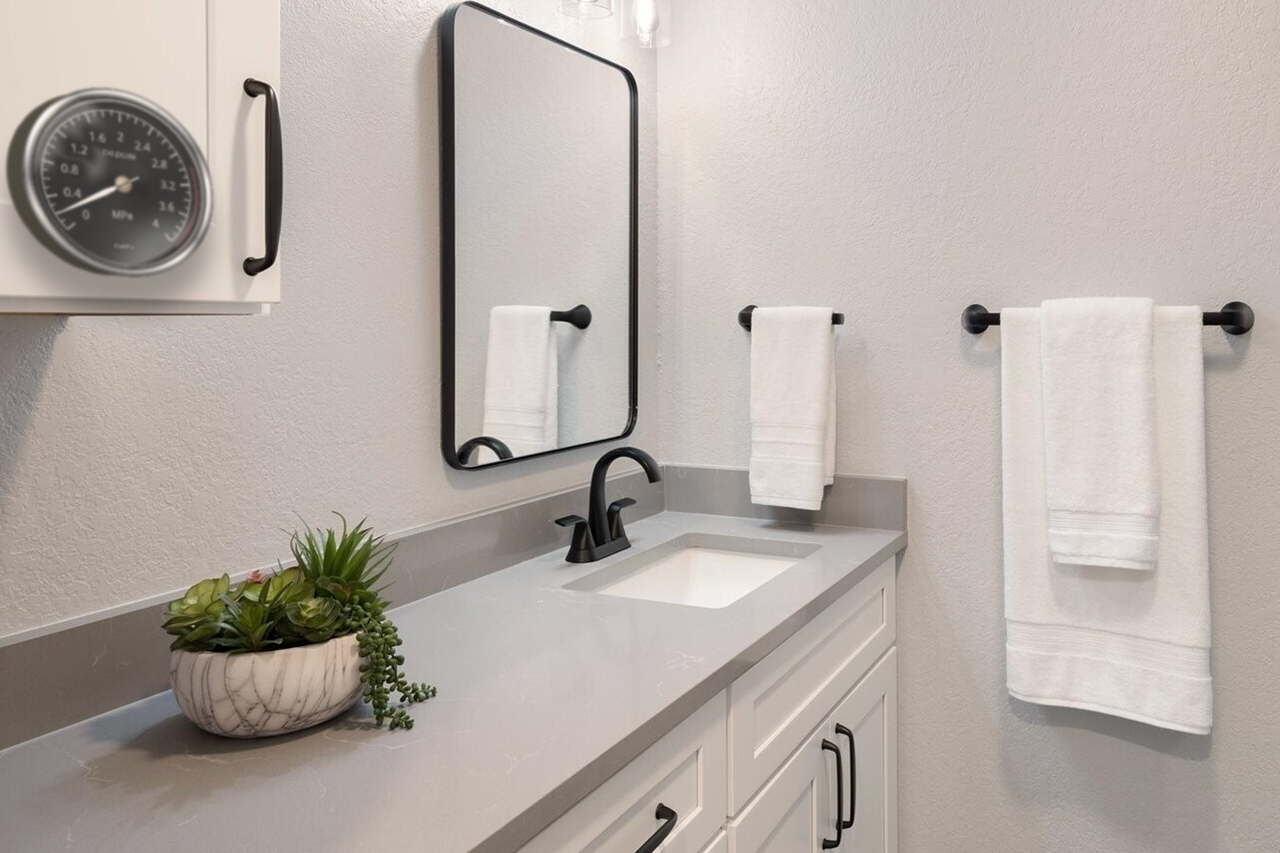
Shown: 0.2 MPa
